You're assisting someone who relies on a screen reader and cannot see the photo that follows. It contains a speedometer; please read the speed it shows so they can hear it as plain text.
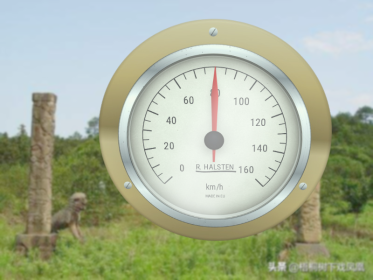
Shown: 80 km/h
